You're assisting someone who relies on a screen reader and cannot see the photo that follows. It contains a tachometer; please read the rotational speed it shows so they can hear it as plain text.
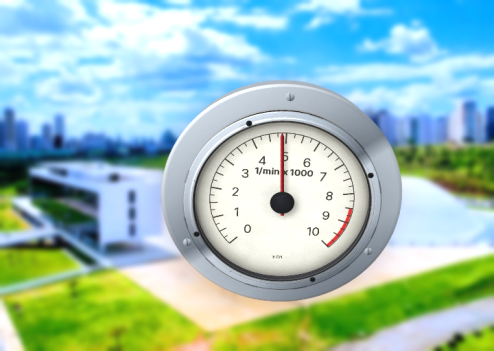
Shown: 4875 rpm
